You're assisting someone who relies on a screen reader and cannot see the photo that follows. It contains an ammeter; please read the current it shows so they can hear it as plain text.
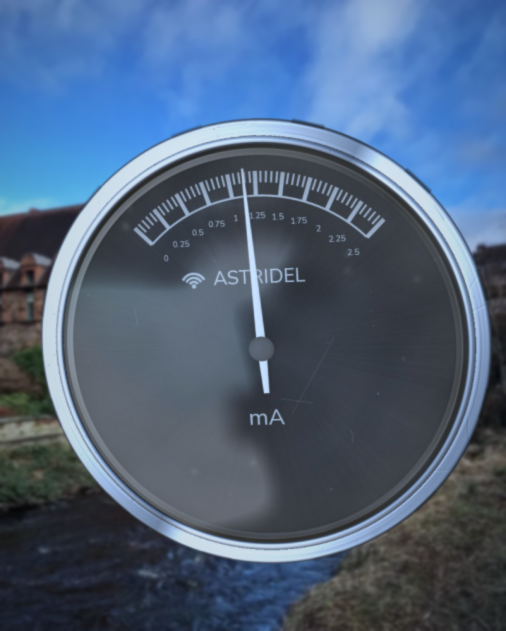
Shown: 1.15 mA
